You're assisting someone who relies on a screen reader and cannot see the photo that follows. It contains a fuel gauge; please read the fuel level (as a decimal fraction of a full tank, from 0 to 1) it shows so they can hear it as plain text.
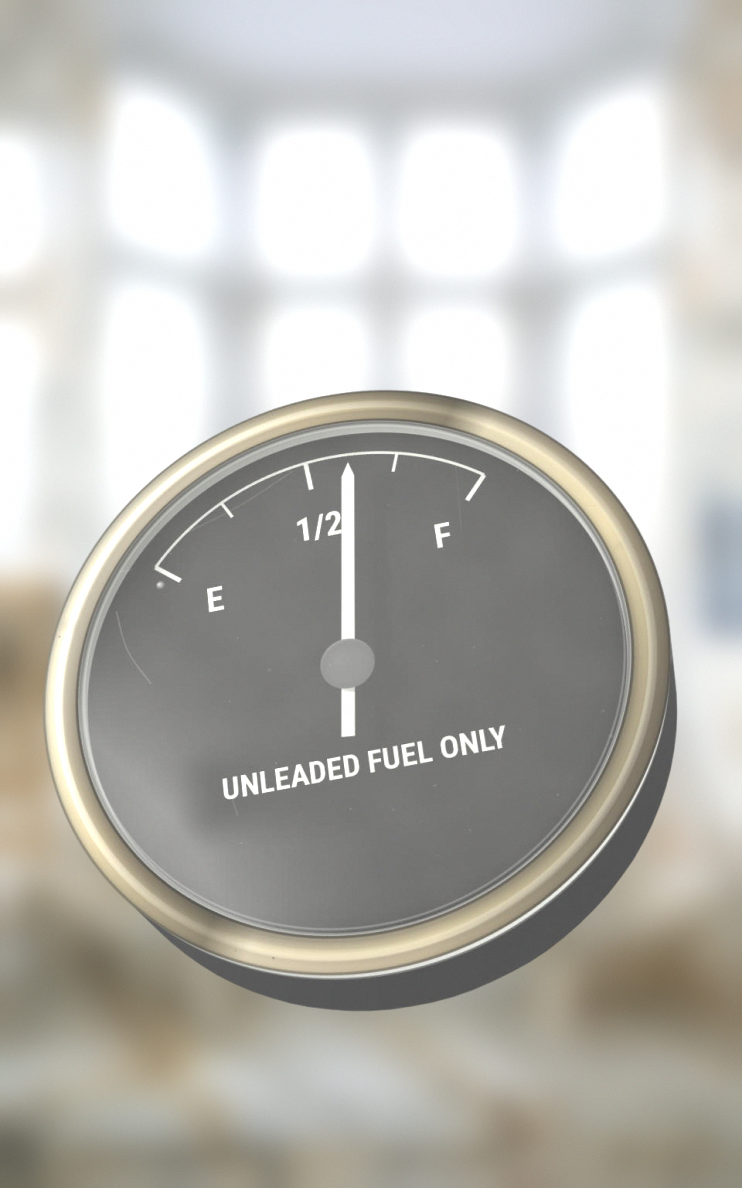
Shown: 0.625
